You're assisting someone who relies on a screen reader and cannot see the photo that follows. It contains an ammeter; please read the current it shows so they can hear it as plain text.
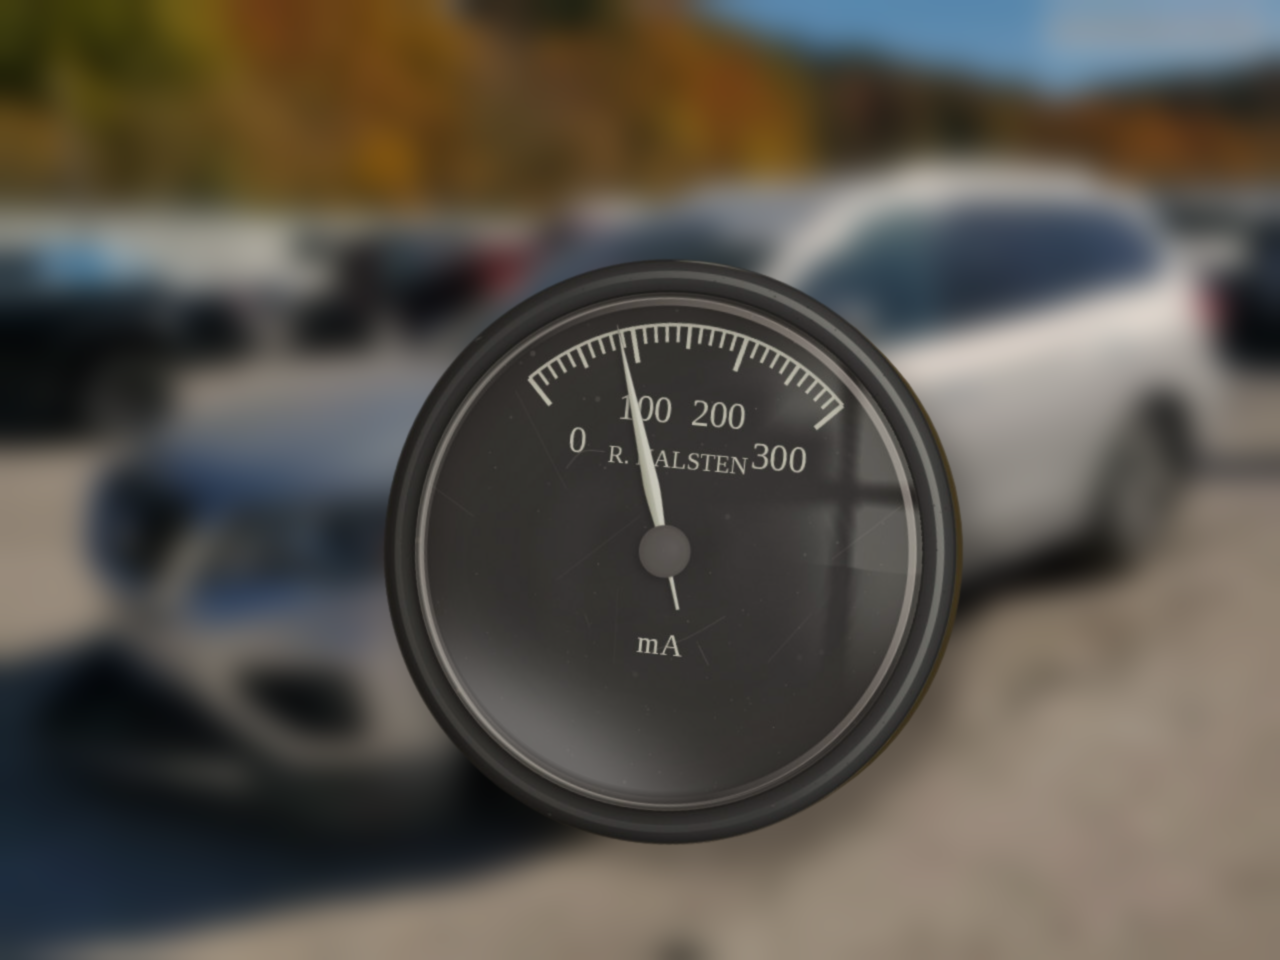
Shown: 90 mA
